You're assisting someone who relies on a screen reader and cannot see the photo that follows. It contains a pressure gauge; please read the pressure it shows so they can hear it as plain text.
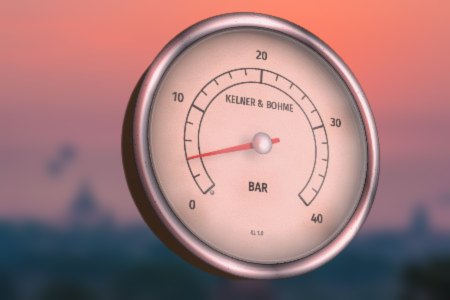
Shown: 4 bar
